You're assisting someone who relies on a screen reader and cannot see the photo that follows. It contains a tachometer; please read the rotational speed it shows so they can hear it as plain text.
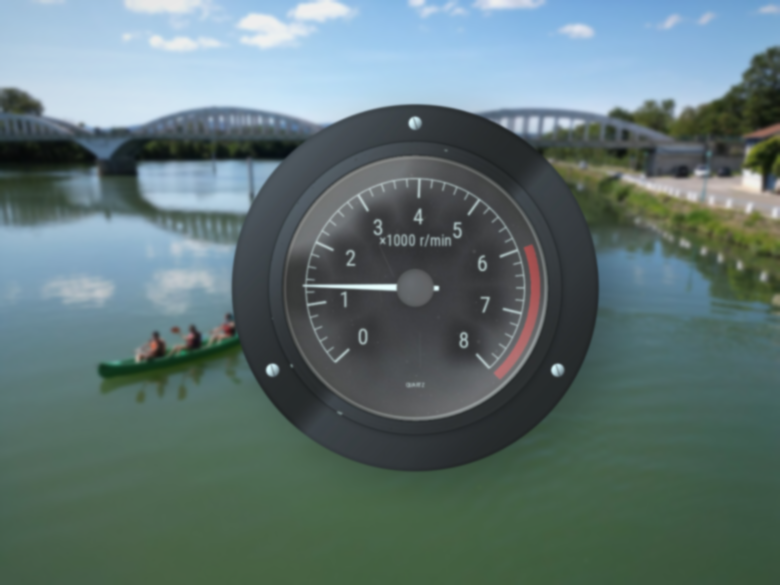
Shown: 1300 rpm
